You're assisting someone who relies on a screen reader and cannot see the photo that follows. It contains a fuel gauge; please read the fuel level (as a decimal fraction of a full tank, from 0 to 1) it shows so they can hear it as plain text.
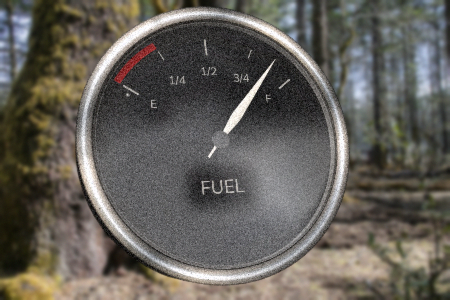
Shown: 0.875
